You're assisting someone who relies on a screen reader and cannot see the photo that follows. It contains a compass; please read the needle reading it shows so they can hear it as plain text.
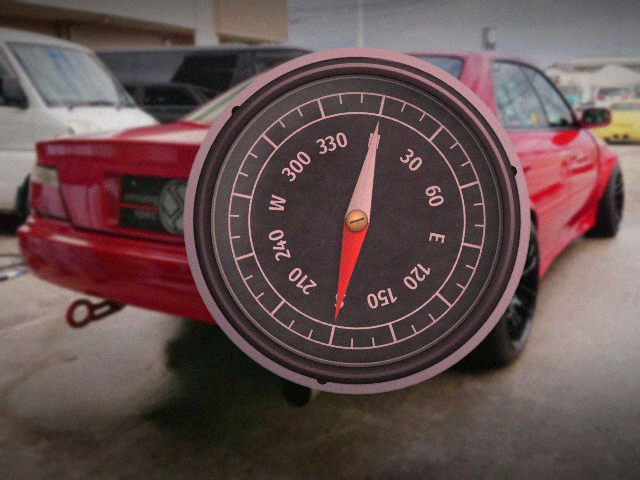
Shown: 180 °
